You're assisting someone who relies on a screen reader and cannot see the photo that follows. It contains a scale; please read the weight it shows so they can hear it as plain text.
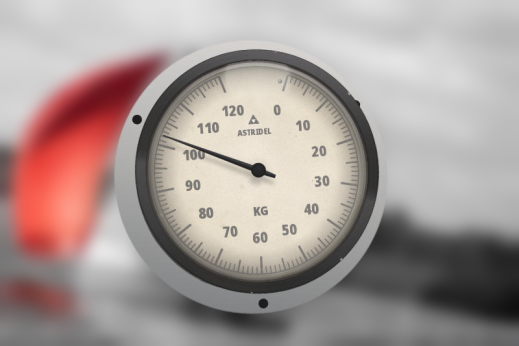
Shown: 102 kg
